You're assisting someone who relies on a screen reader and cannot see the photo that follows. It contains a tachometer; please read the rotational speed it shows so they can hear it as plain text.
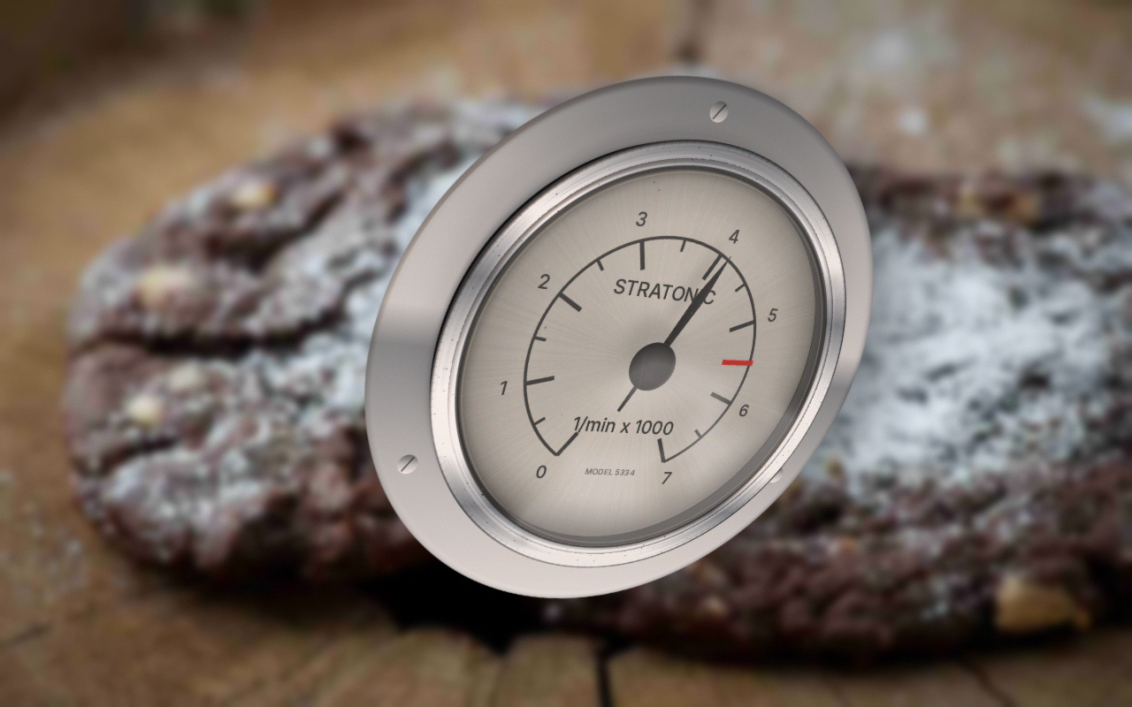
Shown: 4000 rpm
